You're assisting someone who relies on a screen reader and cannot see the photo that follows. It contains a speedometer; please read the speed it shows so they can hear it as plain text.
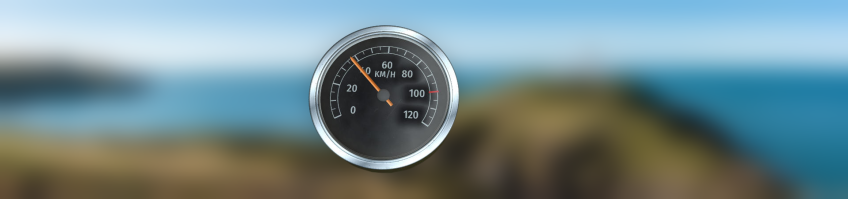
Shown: 37.5 km/h
